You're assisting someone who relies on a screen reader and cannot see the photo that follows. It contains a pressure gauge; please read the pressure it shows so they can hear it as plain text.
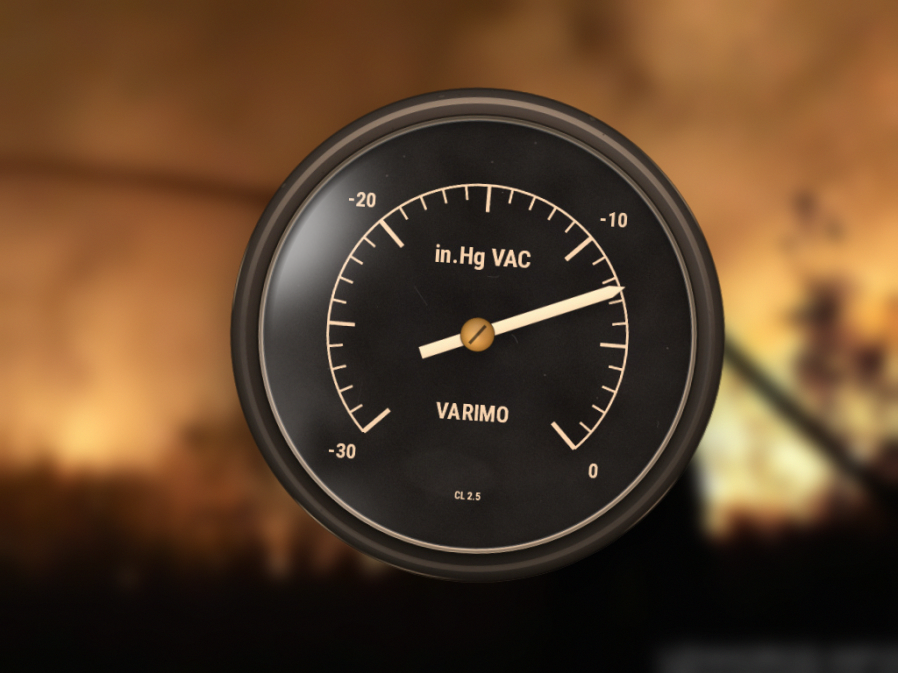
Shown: -7.5 inHg
